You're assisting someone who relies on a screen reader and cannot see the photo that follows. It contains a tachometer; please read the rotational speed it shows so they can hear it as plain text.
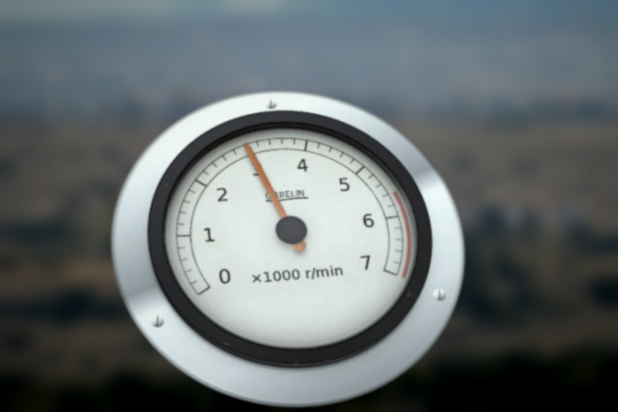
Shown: 3000 rpm
